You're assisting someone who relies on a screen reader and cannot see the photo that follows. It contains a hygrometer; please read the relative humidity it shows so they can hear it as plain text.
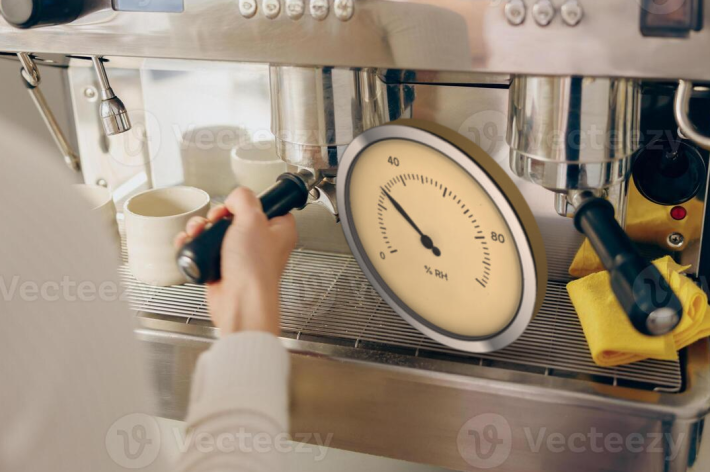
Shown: 30 %
